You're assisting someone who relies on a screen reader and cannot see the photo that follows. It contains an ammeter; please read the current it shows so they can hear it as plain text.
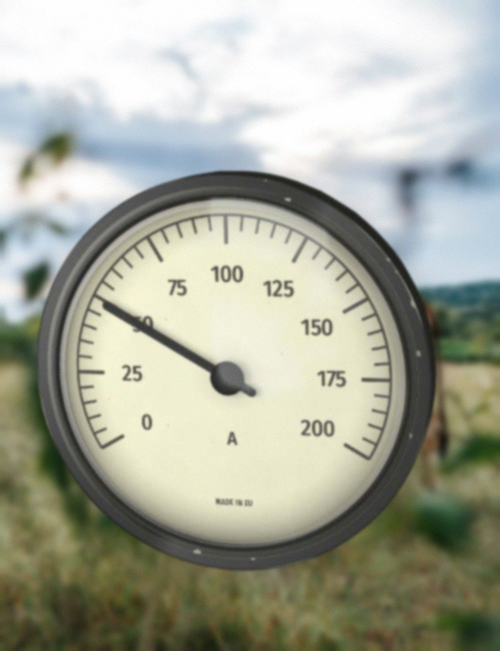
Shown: 50 A
